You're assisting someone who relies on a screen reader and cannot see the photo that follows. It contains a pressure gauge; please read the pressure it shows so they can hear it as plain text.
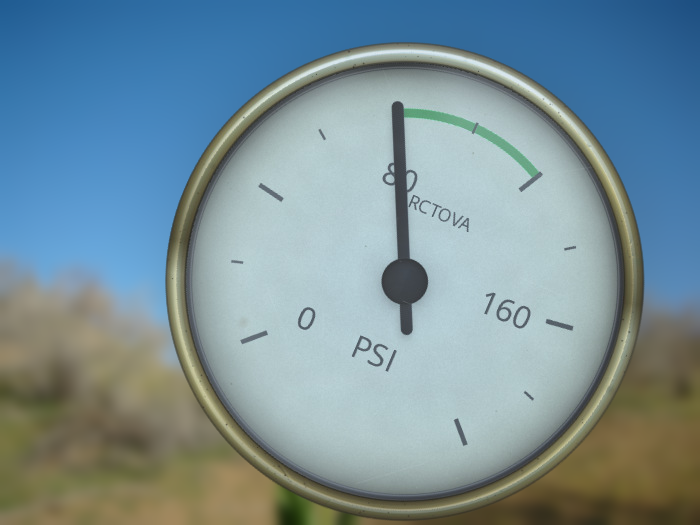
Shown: 80 psi
